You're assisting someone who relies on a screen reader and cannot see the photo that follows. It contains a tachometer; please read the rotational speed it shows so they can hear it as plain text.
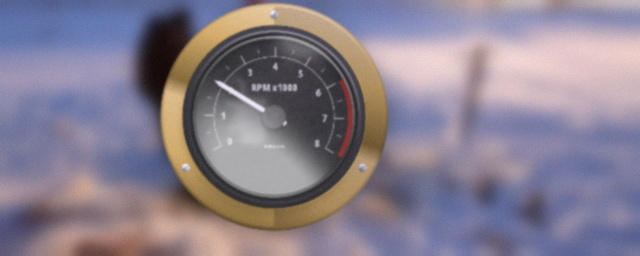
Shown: 2000 rpm
